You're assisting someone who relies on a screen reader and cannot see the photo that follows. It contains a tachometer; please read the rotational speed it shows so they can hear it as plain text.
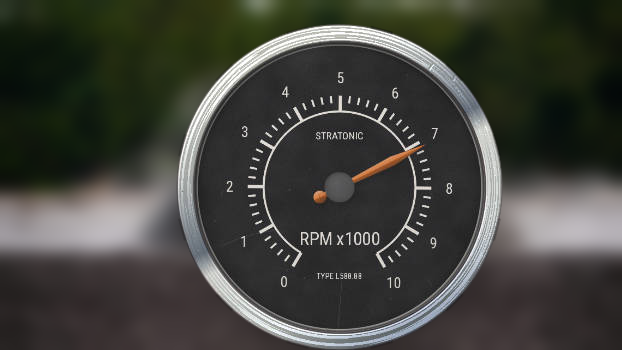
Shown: 7100 rpm
